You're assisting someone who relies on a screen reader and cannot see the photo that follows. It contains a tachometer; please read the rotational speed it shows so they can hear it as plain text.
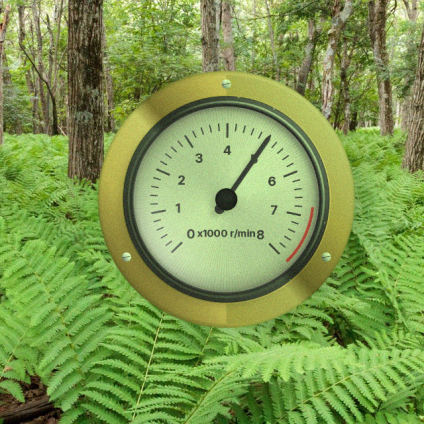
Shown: 5000 rpm
